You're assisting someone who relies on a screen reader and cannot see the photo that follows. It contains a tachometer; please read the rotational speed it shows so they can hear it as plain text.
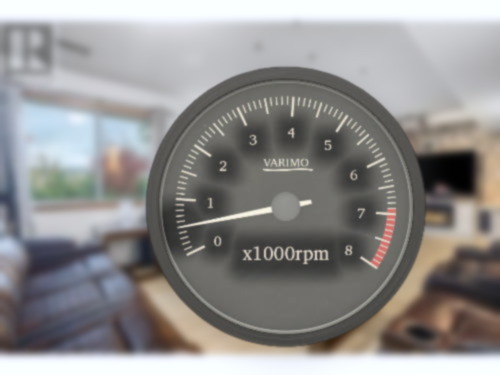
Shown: 500 rpm
